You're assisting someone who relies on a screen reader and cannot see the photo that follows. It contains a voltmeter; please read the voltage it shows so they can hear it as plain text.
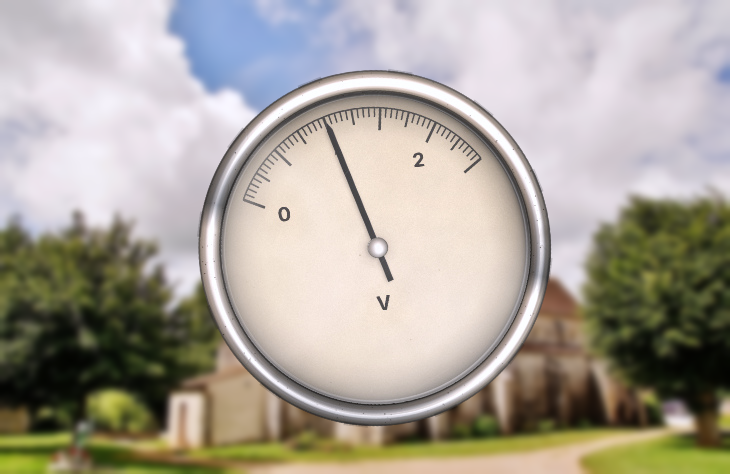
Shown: 1 V
